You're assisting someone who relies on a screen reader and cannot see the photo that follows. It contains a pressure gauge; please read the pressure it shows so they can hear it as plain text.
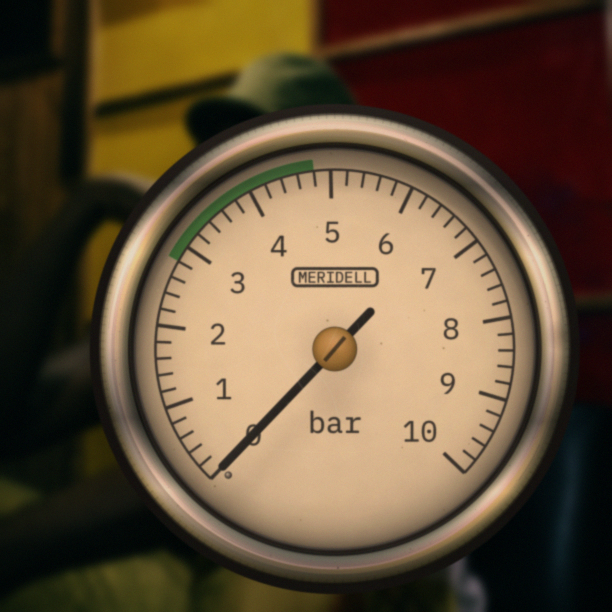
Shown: 0 bar
